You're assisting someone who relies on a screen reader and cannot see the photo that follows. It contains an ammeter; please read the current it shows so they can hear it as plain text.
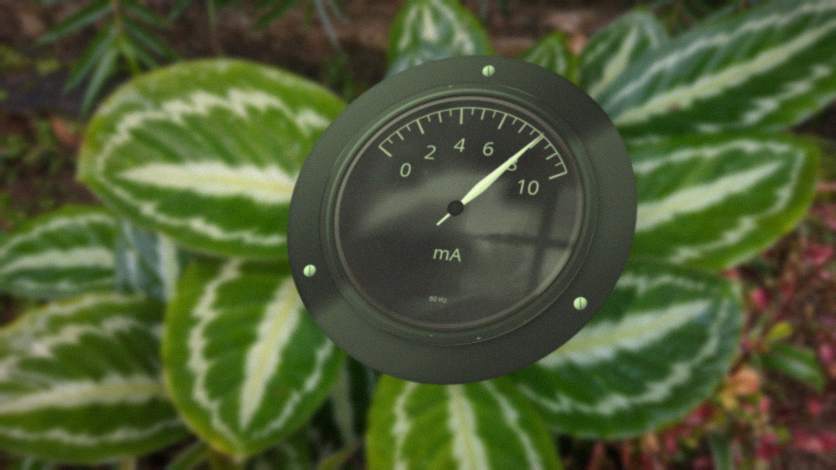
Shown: 8 mA
